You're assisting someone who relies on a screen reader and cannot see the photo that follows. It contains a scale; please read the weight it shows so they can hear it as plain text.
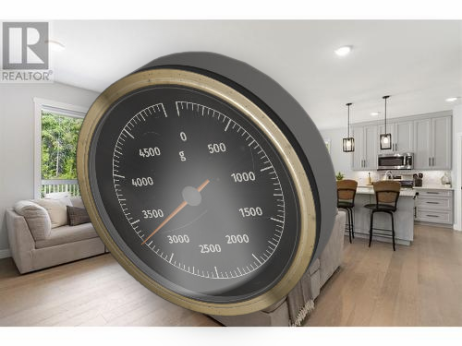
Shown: 3300 g
